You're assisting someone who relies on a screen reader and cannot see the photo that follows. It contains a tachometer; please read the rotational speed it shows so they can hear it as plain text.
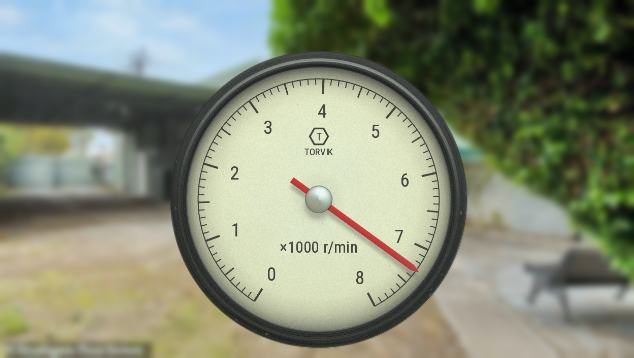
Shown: 7300 rpm
